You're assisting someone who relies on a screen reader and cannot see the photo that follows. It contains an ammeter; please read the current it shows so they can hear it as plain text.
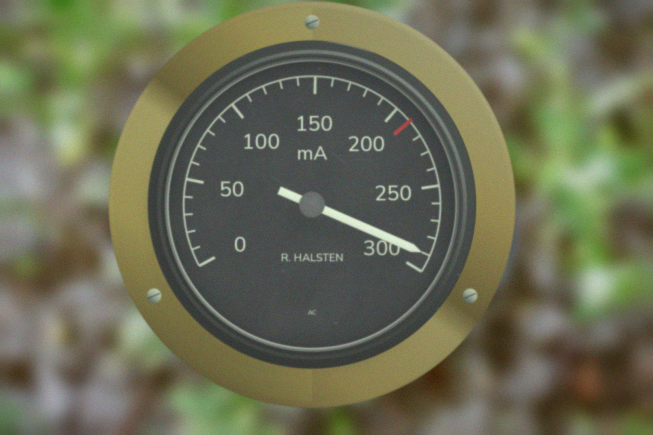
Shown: 290 mA
